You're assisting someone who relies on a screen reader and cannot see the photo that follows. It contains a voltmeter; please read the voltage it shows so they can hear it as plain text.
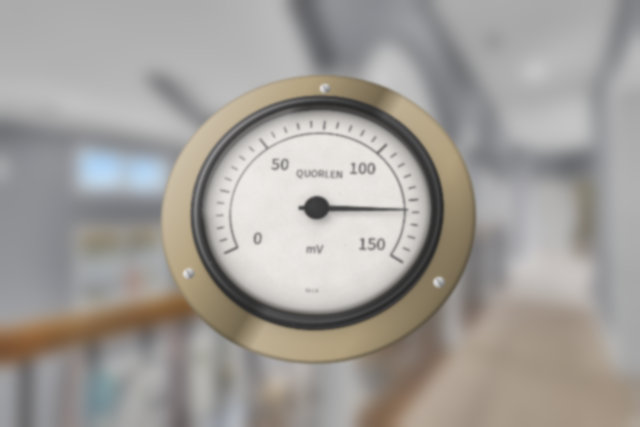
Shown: 130 mV
